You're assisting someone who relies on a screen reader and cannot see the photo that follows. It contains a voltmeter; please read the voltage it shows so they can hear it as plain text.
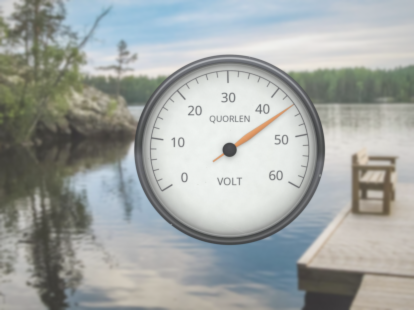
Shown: 44 V
